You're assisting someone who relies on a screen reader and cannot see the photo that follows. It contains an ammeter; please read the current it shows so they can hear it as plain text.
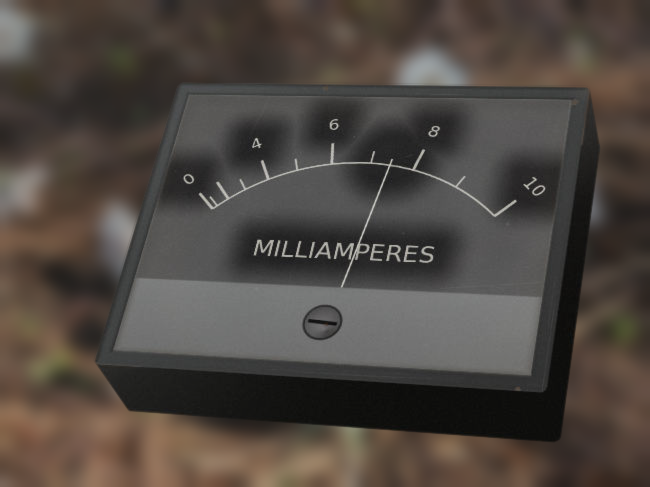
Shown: 7.5 mA
